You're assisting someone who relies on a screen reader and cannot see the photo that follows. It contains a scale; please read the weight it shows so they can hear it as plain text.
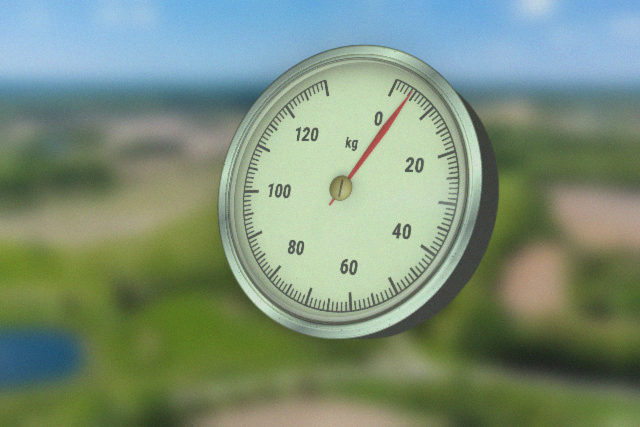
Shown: 5 kg
